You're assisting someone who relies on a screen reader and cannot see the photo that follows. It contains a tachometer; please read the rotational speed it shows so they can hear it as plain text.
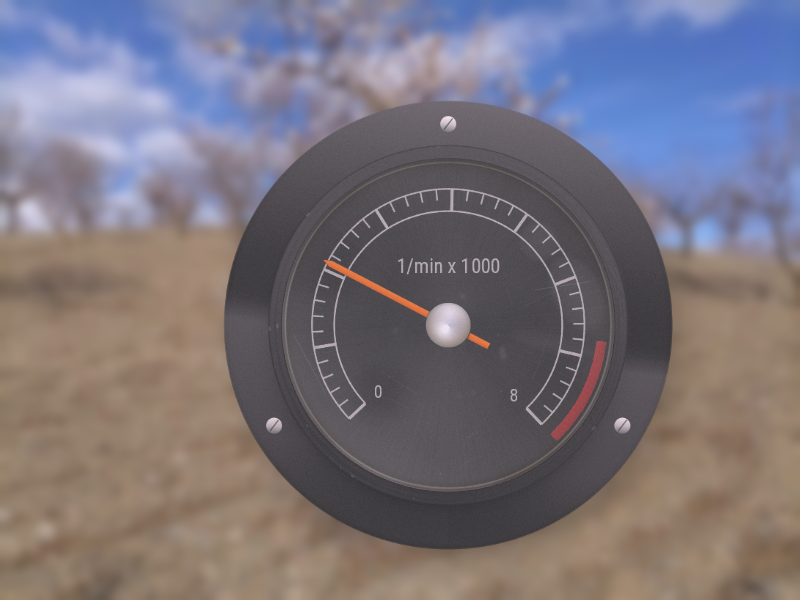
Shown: 2100 rpm
